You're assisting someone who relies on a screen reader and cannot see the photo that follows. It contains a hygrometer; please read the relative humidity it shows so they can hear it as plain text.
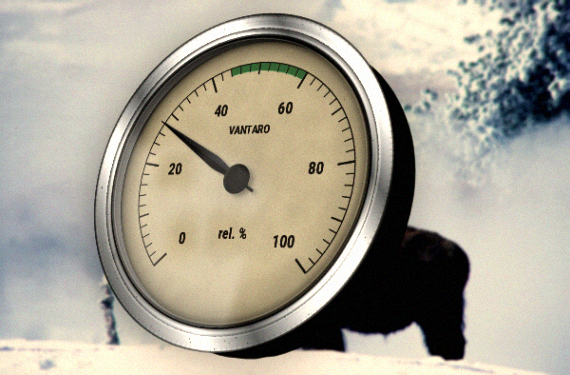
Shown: 28 %
